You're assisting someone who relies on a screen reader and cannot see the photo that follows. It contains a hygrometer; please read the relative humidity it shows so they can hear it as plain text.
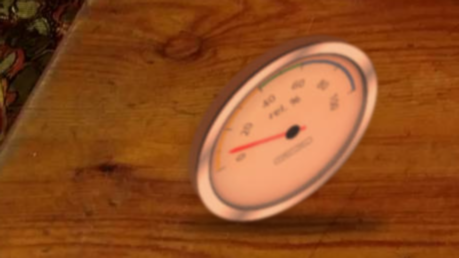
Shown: 10 %
